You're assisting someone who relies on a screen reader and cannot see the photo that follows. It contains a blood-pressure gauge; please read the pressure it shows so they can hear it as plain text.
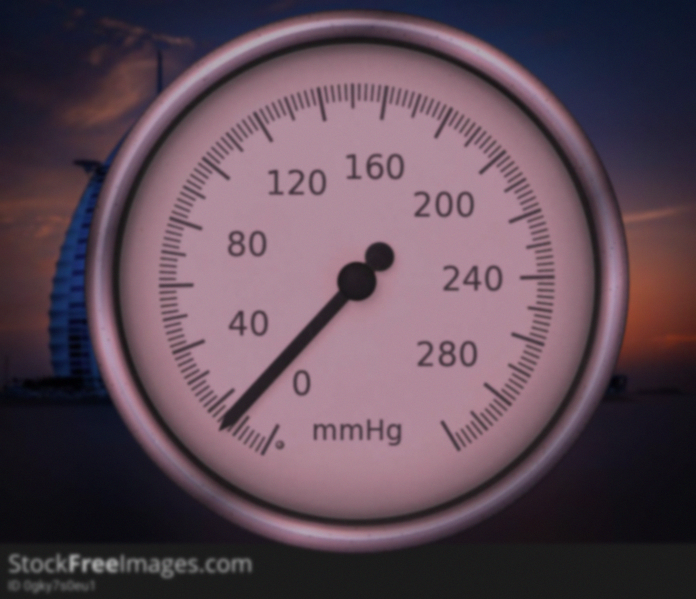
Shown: 14 mmHg
